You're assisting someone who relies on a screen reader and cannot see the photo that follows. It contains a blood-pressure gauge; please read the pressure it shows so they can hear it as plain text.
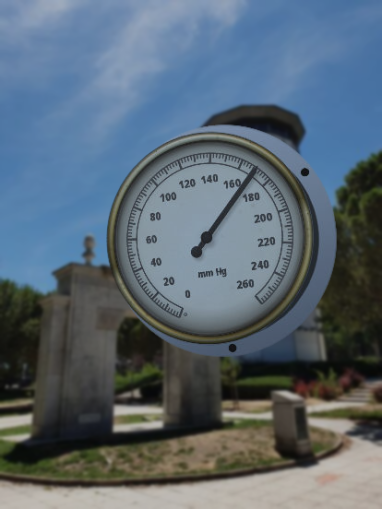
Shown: 170 mmHg
